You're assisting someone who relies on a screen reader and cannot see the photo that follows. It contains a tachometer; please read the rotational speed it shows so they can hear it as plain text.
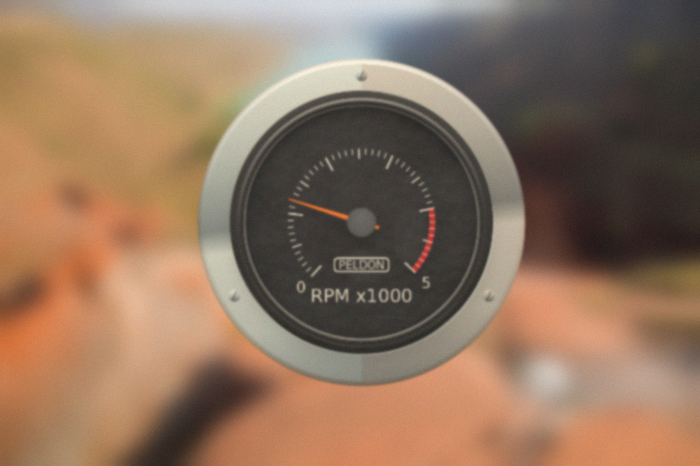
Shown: 1200 rpm
